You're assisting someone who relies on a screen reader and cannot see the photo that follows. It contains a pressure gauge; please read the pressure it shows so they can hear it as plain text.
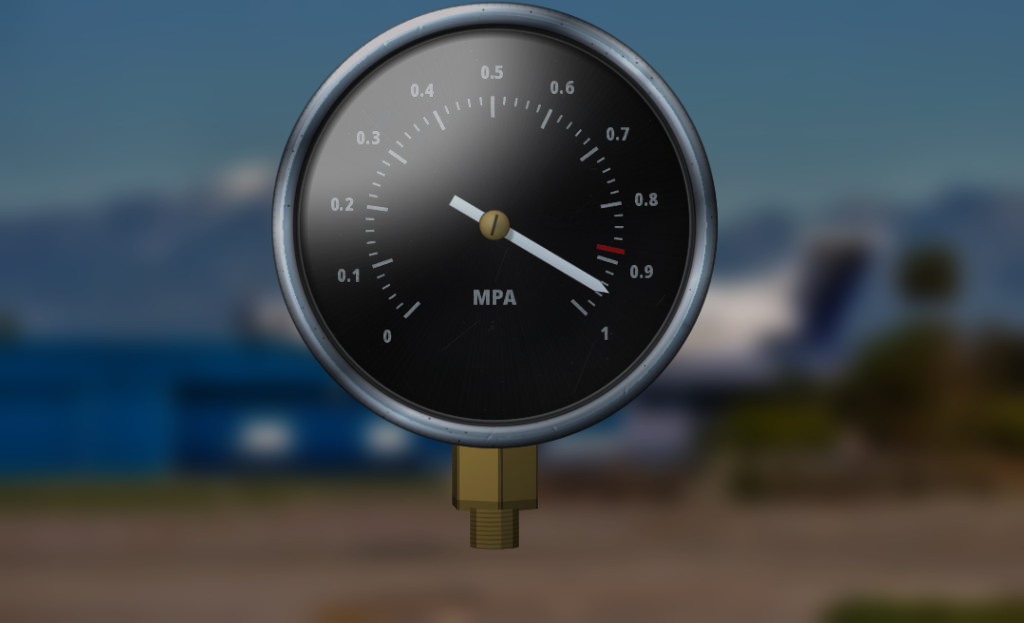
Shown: 0.95 MPa
